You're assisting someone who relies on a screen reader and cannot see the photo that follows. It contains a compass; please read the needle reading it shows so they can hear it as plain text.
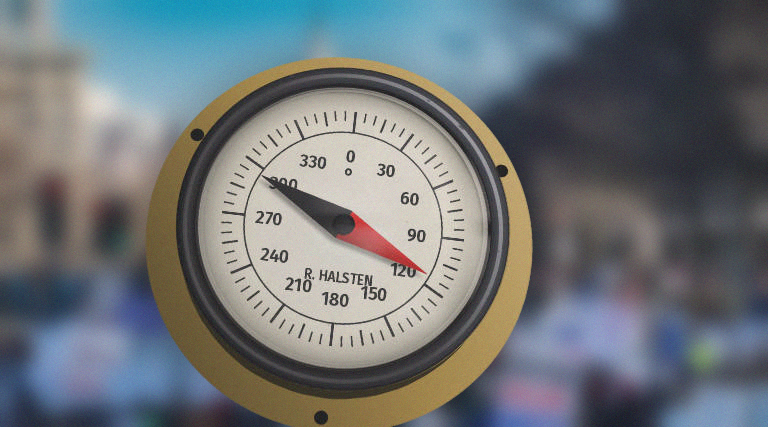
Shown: 115 °
